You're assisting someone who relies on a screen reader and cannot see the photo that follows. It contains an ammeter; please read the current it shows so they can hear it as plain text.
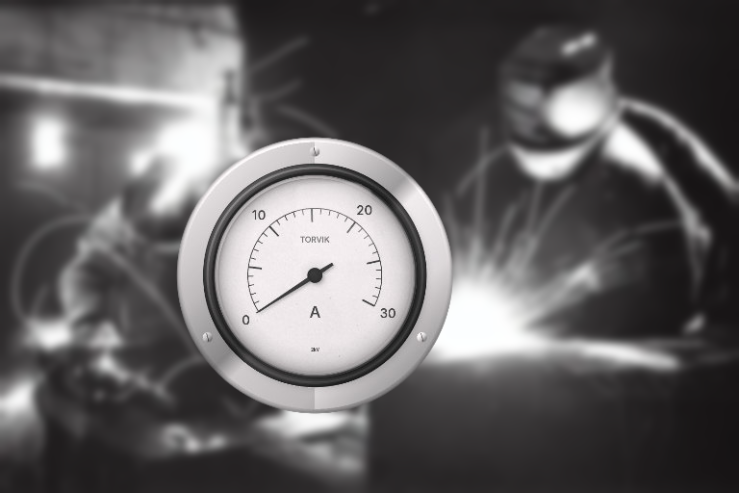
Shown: 0 A
